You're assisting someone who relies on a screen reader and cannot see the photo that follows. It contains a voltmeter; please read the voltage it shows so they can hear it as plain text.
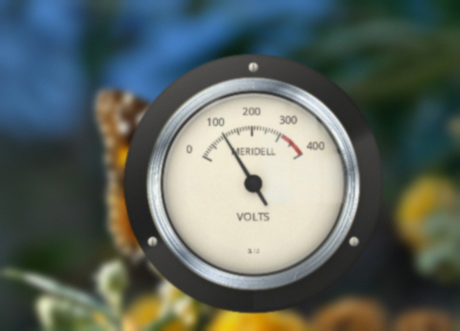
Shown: 100 V
